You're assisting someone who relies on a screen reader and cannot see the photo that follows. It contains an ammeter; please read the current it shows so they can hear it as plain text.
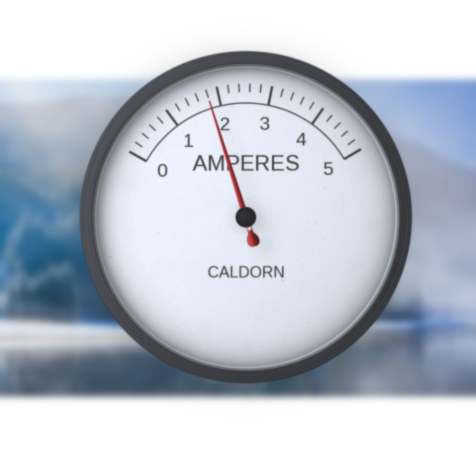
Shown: 1.8 A
